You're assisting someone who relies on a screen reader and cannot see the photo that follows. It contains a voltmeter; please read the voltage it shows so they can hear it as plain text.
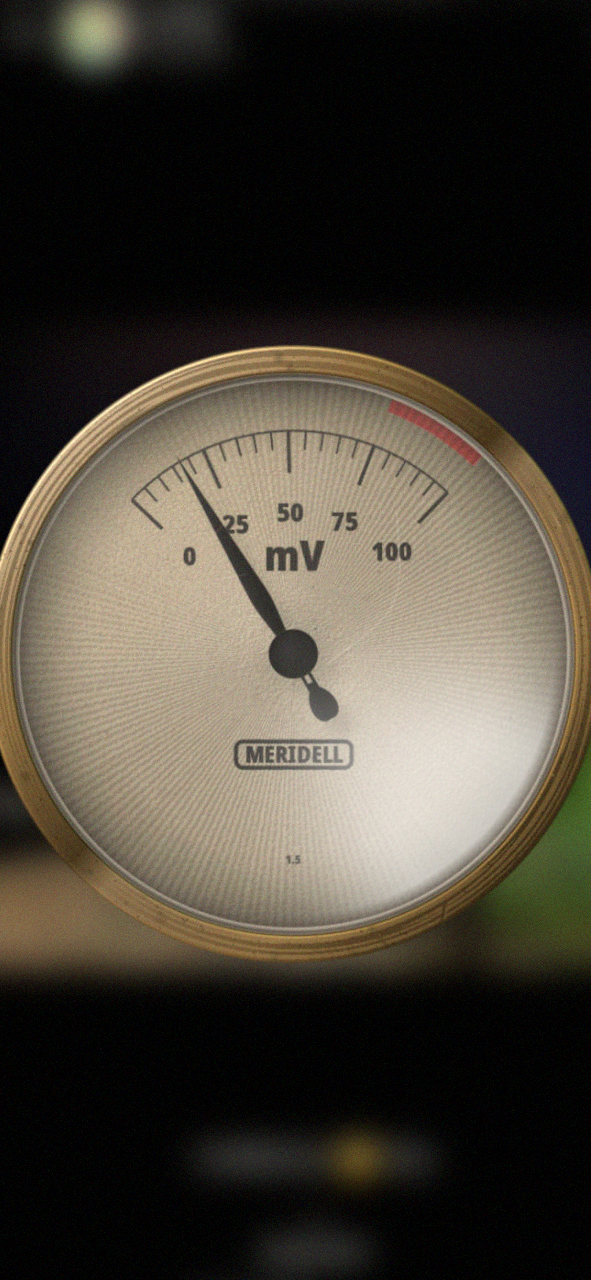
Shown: 17.5 mV
